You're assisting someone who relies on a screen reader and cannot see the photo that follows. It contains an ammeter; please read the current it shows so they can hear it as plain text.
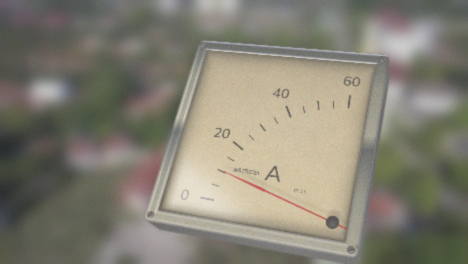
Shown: 10 A
